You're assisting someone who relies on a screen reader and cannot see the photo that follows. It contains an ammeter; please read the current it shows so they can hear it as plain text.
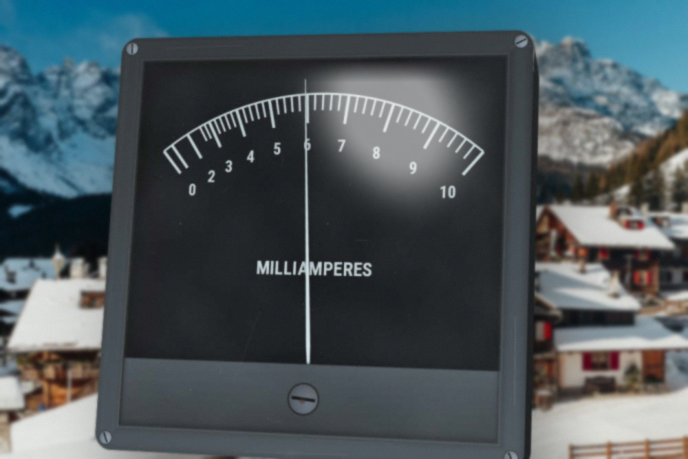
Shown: 6 mA
